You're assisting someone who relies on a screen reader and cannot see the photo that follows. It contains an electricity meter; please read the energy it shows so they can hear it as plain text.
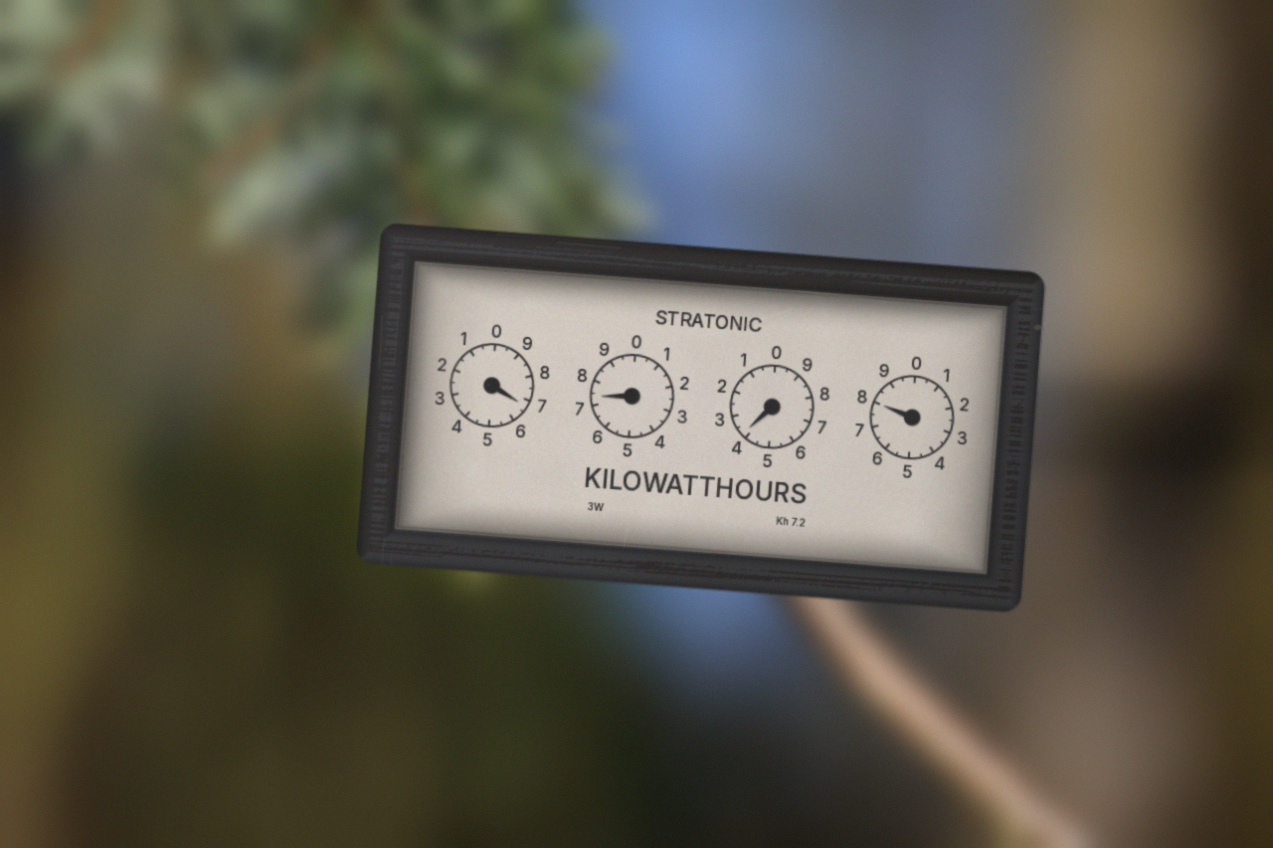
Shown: 6738 kWh
